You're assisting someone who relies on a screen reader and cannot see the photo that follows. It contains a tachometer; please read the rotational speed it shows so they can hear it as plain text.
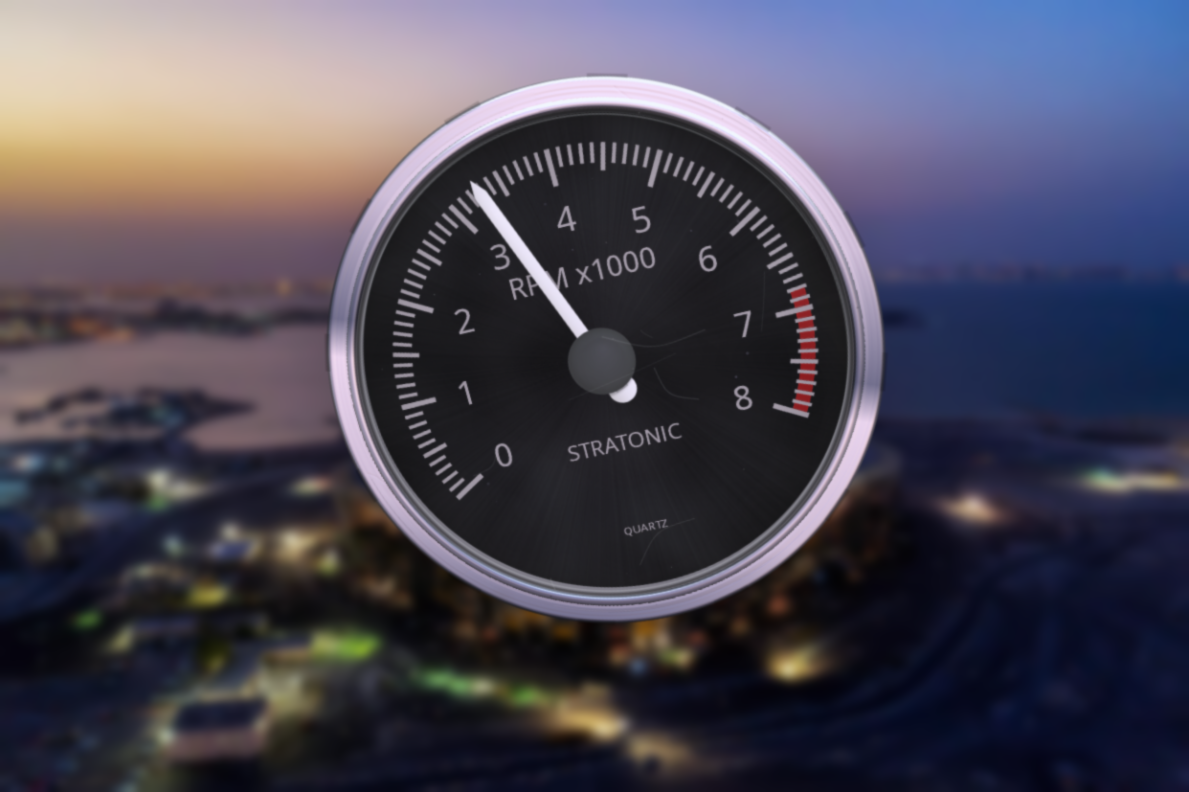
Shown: 3300 rpm
